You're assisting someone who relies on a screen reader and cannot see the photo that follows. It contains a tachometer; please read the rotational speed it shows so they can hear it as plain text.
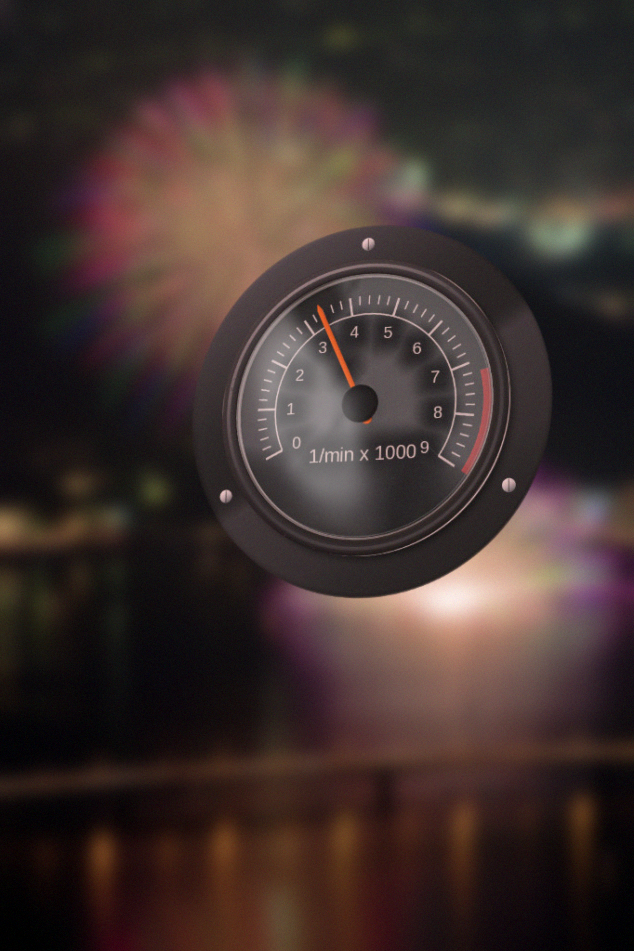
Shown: 3400 rpm
